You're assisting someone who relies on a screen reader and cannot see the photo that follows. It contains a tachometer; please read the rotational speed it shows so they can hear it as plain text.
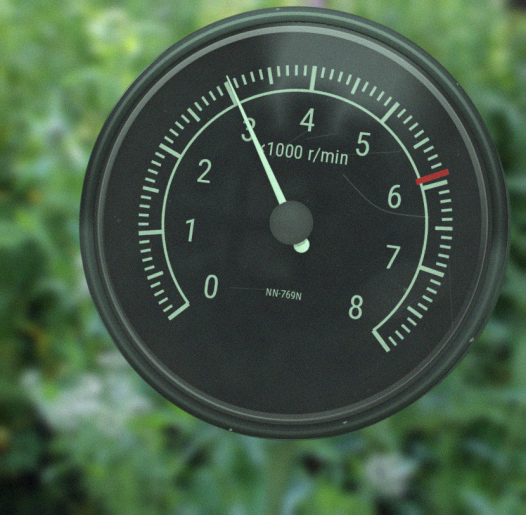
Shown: 3050 rpm
